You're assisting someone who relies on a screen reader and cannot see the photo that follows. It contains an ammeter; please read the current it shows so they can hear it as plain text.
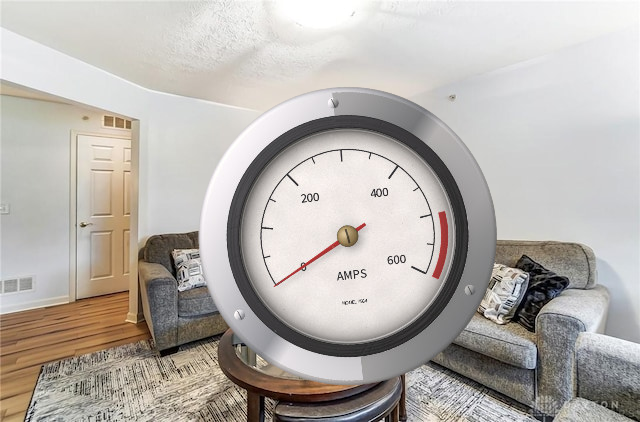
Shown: 0 A
